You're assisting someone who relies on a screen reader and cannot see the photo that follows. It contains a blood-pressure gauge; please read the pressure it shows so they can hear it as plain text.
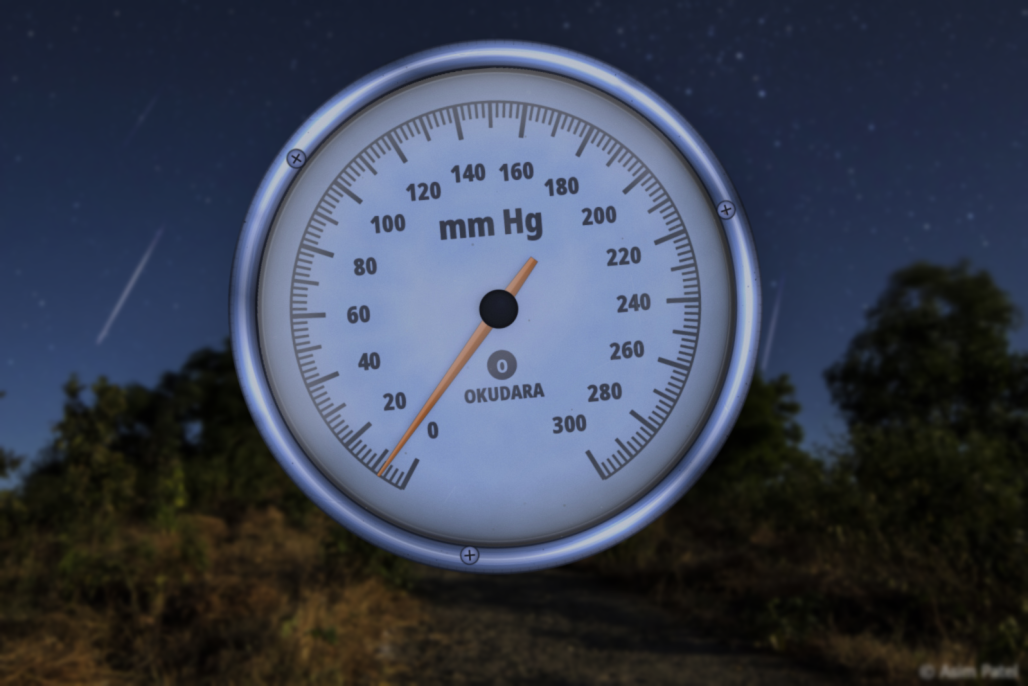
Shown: 8 mmHg
